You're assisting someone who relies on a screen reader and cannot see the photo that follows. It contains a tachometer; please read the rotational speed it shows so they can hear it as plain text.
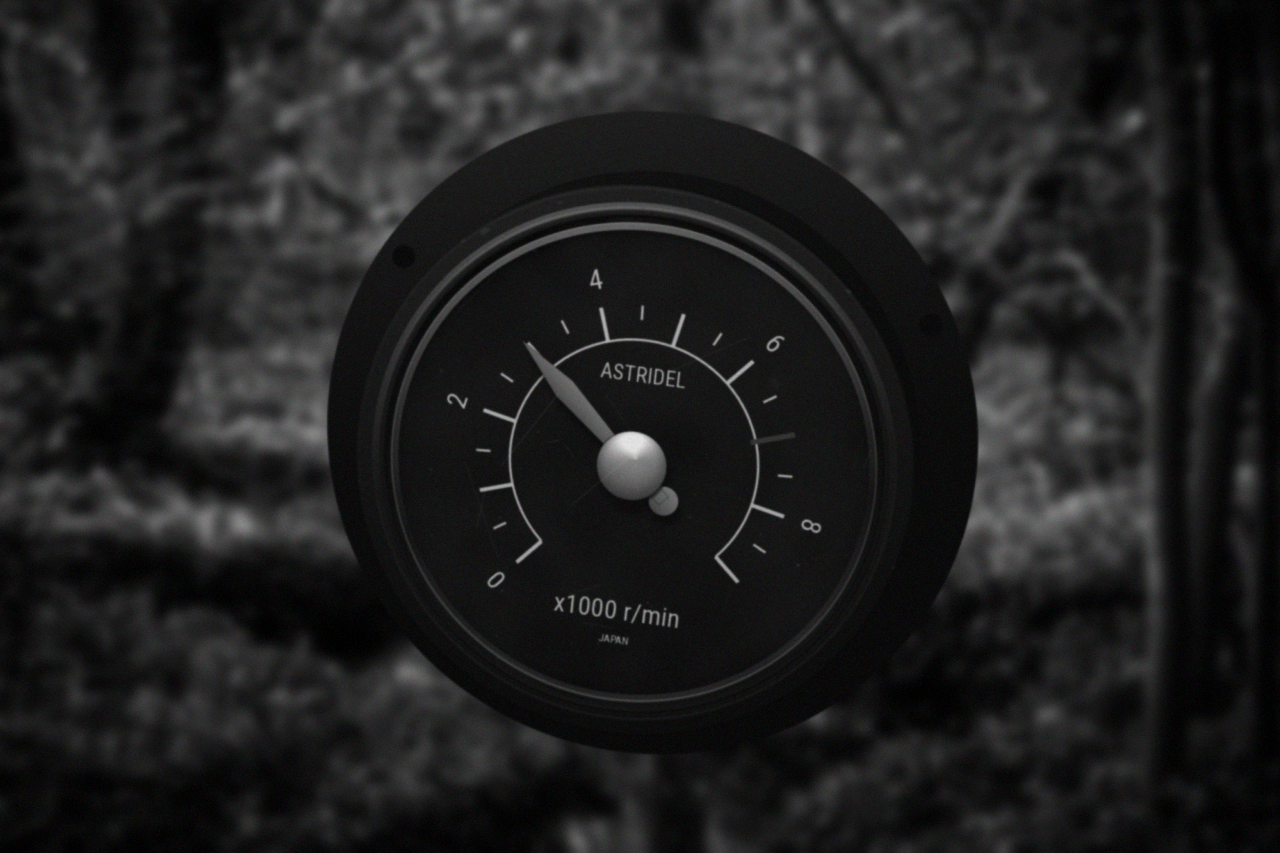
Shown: 3000 rpm
